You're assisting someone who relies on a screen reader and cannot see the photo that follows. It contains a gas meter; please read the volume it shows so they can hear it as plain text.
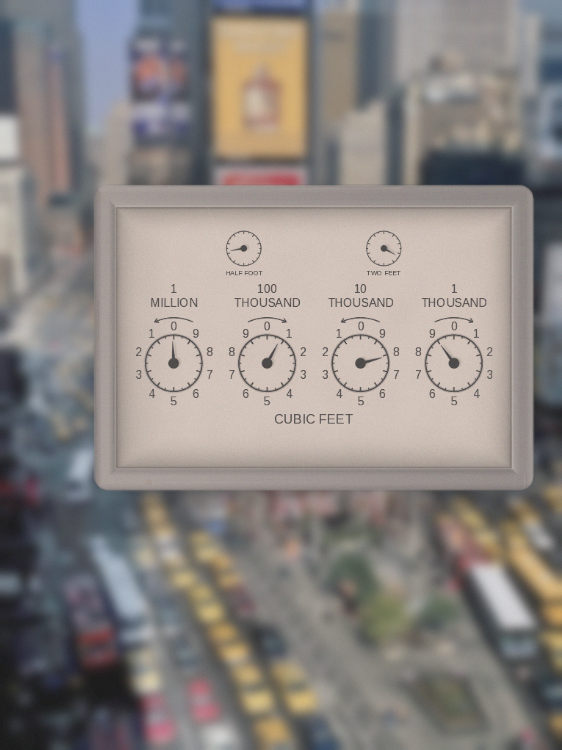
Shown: 7900 ft³
